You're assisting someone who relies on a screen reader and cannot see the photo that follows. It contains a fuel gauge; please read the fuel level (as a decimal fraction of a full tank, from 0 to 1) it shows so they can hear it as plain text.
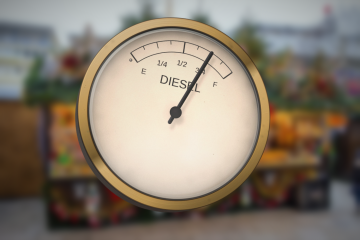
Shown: 0.75
